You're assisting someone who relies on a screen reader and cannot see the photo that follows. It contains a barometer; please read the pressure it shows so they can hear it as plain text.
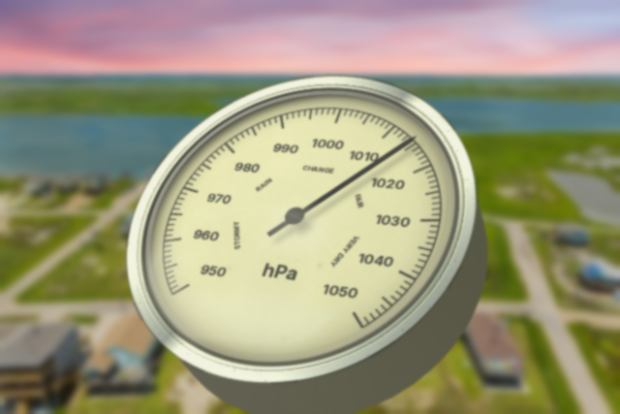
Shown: 1015 hPa
